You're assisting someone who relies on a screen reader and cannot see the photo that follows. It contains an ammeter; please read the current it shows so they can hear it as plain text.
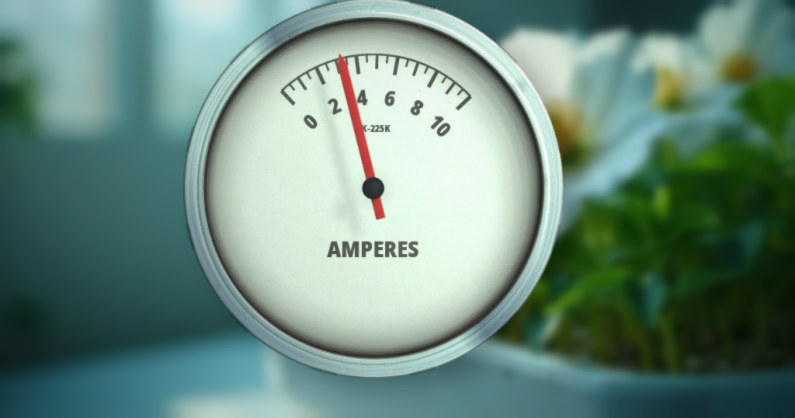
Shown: 3.25 A
